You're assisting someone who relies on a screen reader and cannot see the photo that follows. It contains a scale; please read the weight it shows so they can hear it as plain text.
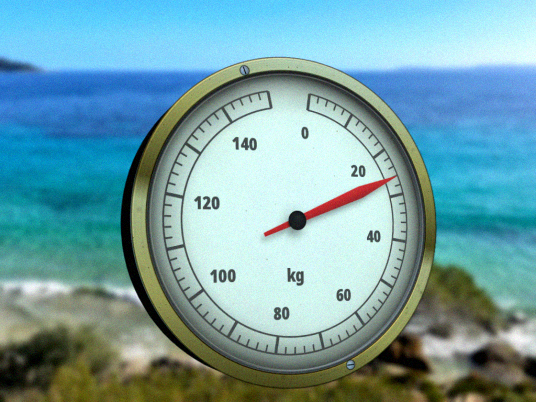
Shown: 26 kg
